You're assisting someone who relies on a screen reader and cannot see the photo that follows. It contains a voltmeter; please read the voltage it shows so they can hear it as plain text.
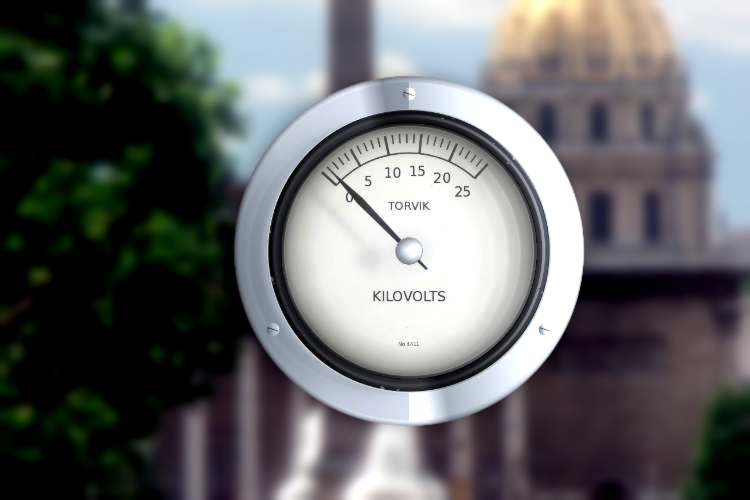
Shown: 1 kV
